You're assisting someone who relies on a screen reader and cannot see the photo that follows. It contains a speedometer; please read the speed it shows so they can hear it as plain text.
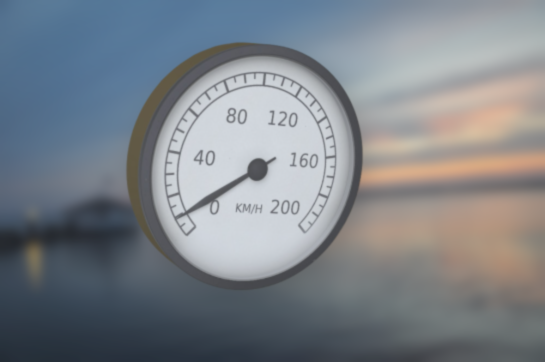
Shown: 10 km/h
